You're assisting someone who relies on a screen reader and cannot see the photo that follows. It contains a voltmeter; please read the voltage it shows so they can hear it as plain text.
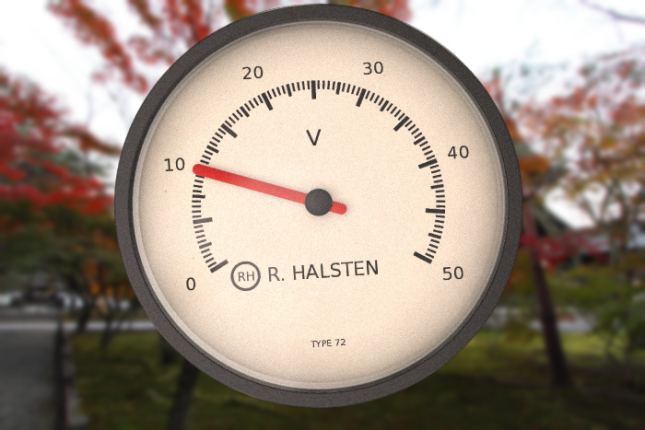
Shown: 10 V
